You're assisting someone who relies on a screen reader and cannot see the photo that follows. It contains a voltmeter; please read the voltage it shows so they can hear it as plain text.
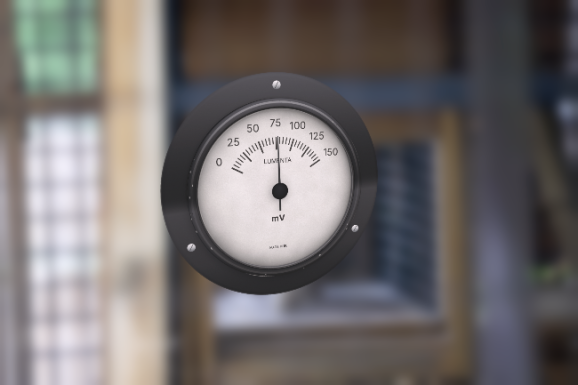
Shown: 75 mV
